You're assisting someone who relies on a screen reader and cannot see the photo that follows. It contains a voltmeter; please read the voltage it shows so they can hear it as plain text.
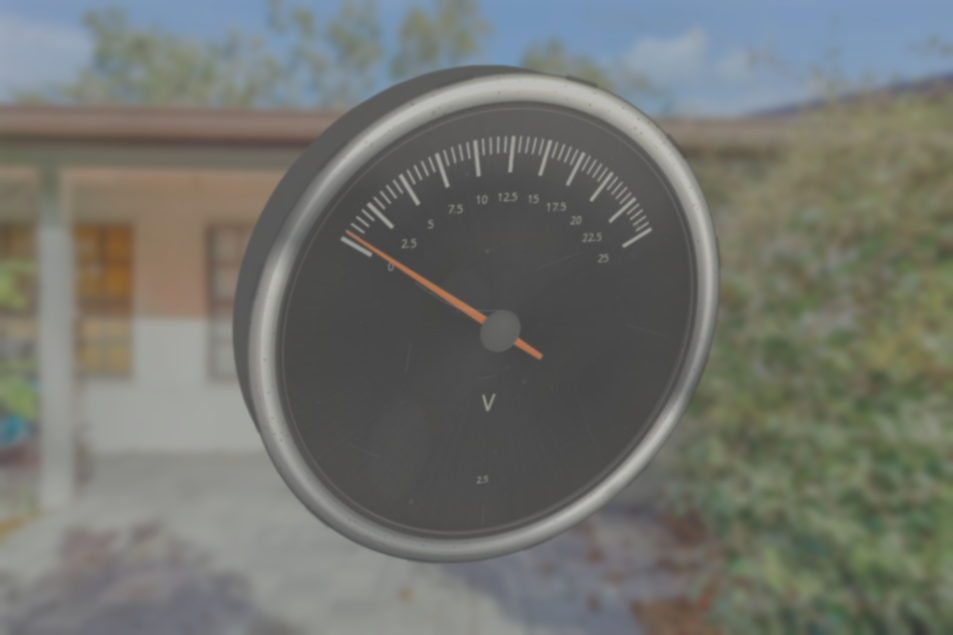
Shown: 0.5 V
